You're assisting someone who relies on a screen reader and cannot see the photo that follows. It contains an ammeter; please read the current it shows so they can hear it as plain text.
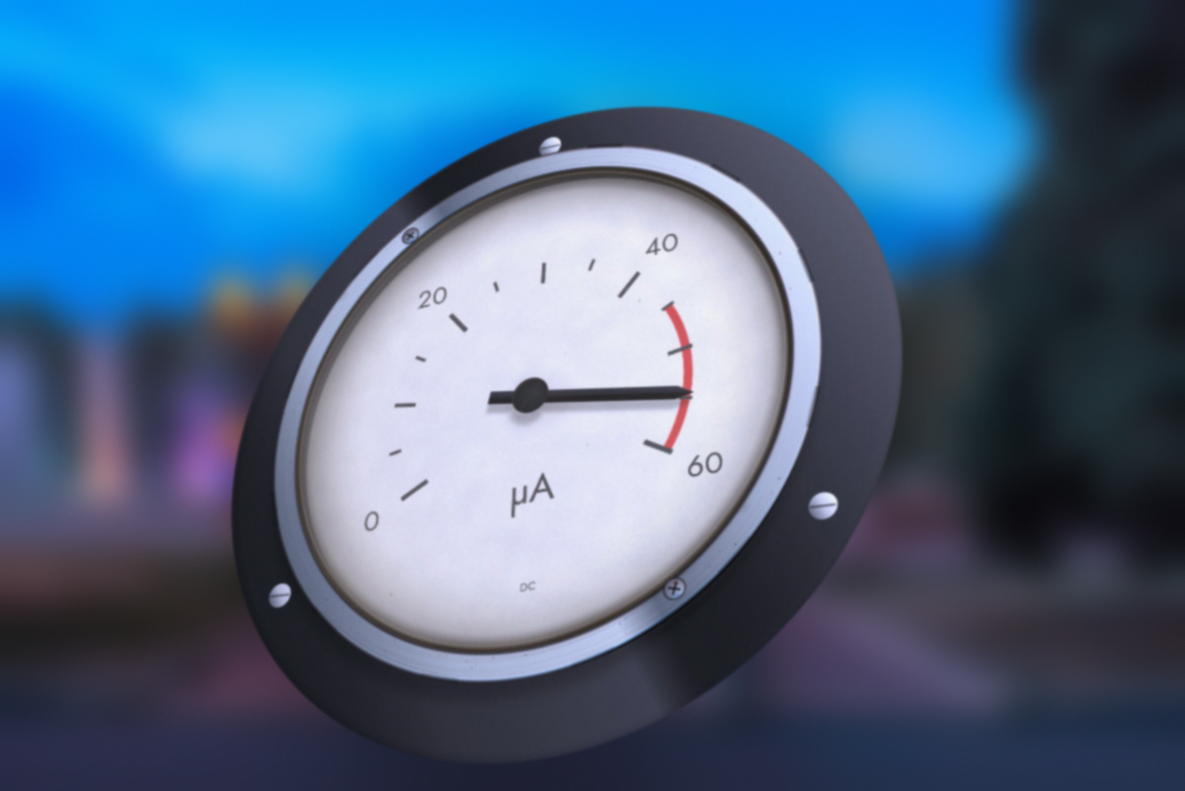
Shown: 55 µA
